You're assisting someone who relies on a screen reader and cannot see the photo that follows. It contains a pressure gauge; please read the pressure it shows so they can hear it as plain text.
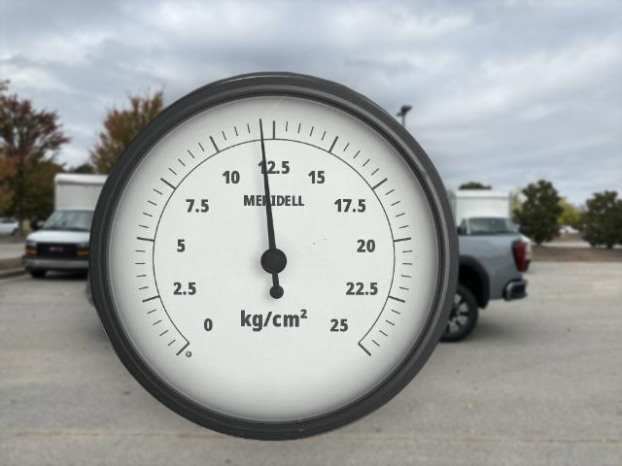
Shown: 12 kg/cm²
